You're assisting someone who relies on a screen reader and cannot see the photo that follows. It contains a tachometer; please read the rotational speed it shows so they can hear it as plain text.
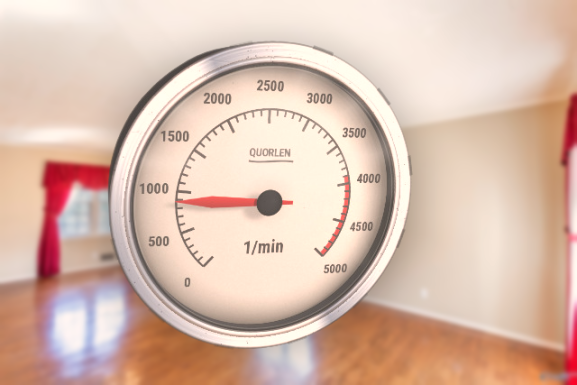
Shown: 900 rpm
